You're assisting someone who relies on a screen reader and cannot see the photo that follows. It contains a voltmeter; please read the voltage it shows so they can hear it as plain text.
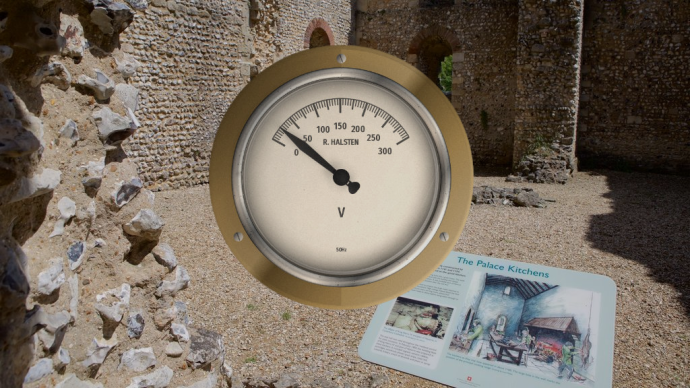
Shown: 25 V
